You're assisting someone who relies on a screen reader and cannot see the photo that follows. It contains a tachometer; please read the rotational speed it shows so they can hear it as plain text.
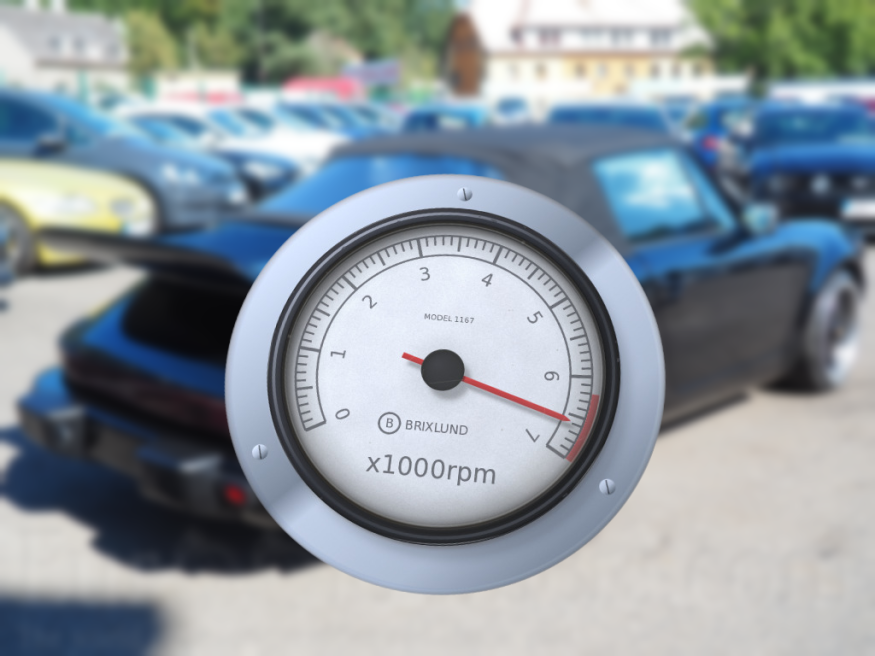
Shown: 6600 rpm
